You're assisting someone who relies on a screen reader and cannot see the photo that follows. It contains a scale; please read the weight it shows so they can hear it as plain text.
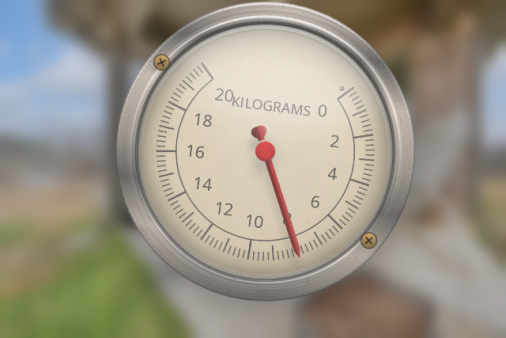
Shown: 8 kg
